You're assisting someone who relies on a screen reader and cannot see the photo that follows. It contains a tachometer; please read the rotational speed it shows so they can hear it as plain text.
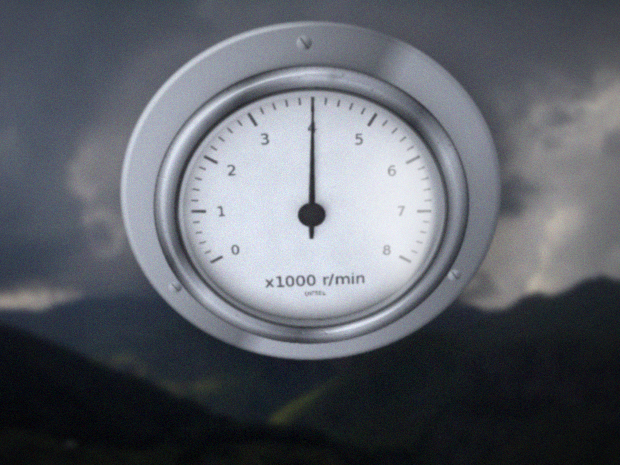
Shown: 4000 rpm
